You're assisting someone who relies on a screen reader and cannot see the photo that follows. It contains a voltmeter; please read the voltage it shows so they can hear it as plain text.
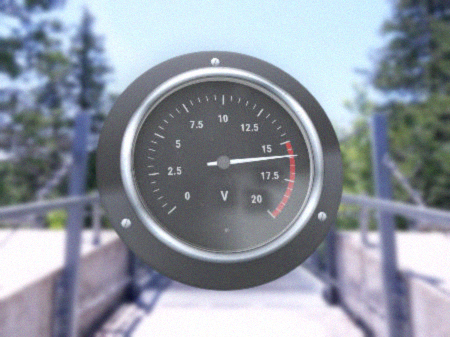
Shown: 16 V
